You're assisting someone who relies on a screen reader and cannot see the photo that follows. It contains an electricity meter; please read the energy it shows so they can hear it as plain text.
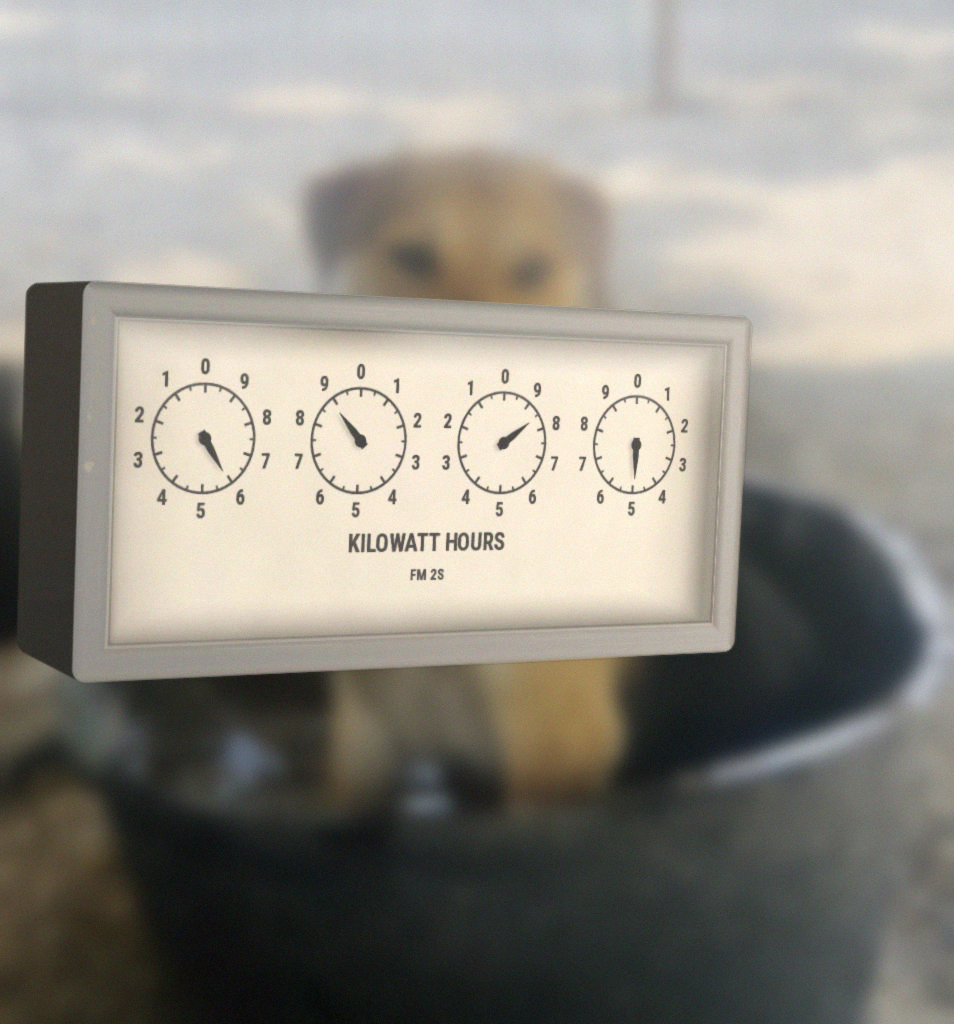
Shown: 5885 kWh
